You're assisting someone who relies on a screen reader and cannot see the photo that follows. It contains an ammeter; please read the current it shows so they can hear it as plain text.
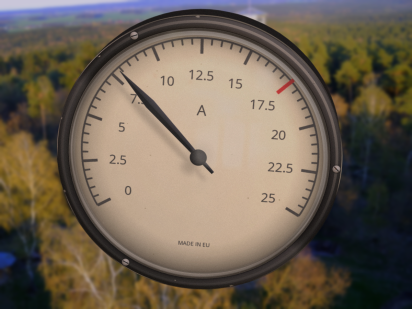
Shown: 8 A
